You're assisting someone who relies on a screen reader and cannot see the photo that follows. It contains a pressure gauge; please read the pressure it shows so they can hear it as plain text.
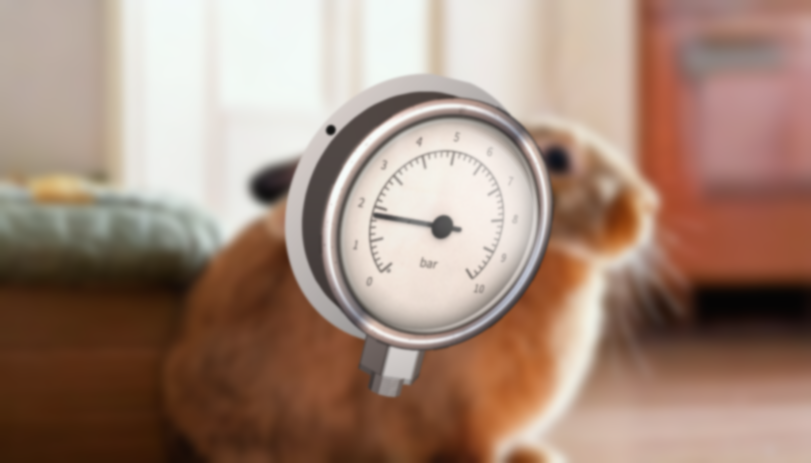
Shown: 1.8 bar
